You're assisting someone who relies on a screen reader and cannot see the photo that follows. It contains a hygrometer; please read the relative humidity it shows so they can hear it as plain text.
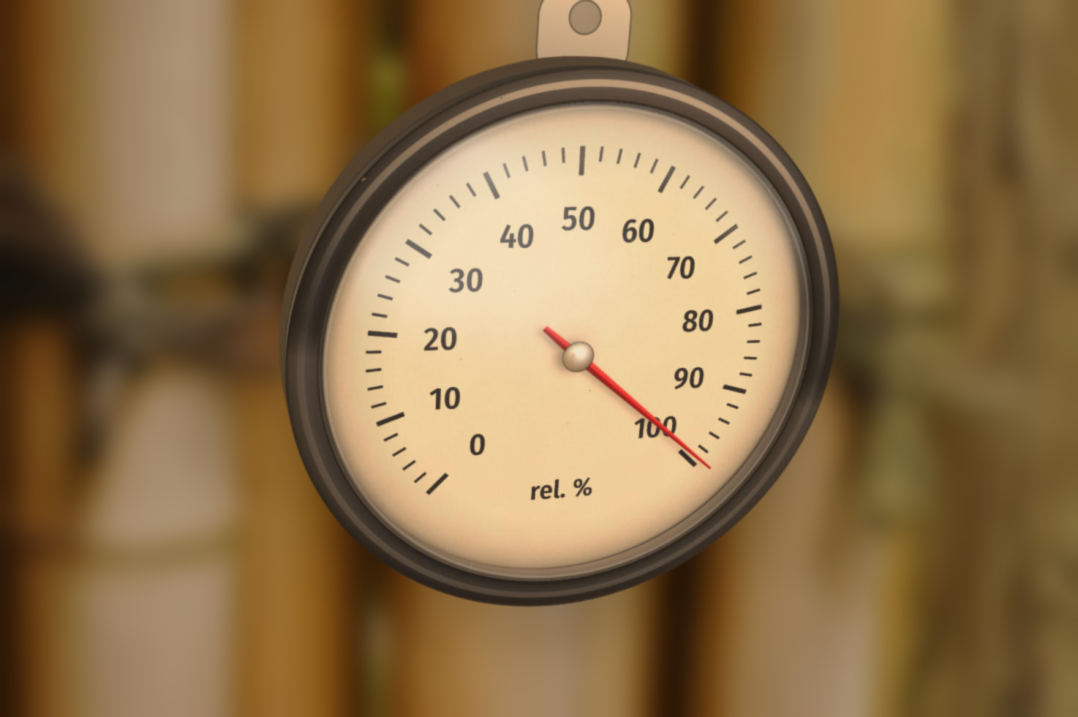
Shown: 99 %
